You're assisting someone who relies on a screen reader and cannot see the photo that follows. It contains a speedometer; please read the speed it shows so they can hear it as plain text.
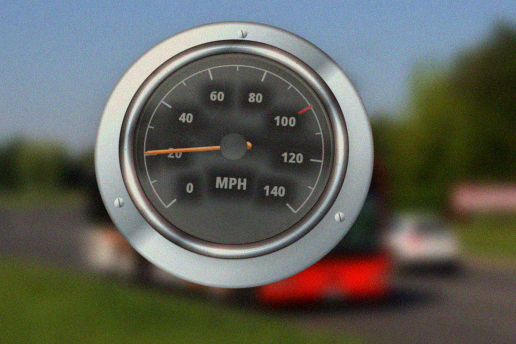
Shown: 20 mph
